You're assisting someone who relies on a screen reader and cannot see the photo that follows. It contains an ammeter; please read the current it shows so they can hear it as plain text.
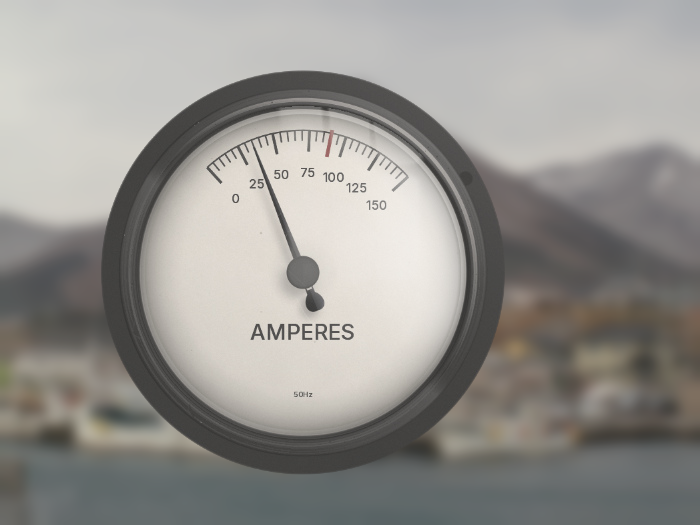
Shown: 35 A
